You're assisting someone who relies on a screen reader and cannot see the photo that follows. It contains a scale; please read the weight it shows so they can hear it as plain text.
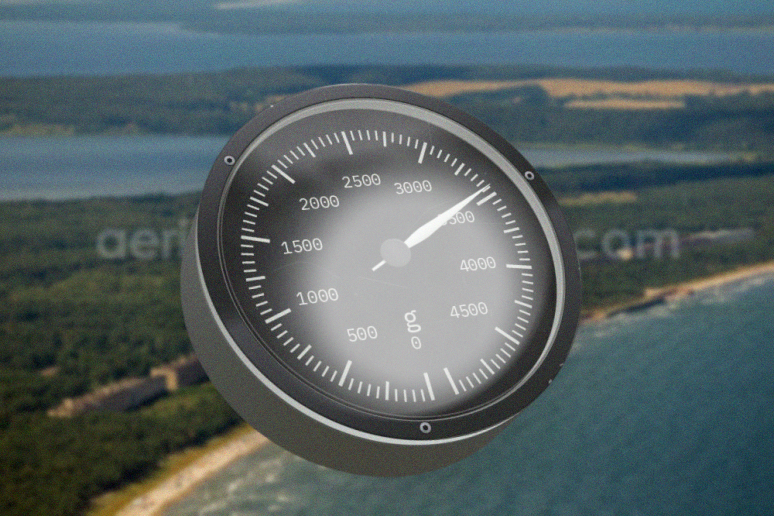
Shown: 3450 g
